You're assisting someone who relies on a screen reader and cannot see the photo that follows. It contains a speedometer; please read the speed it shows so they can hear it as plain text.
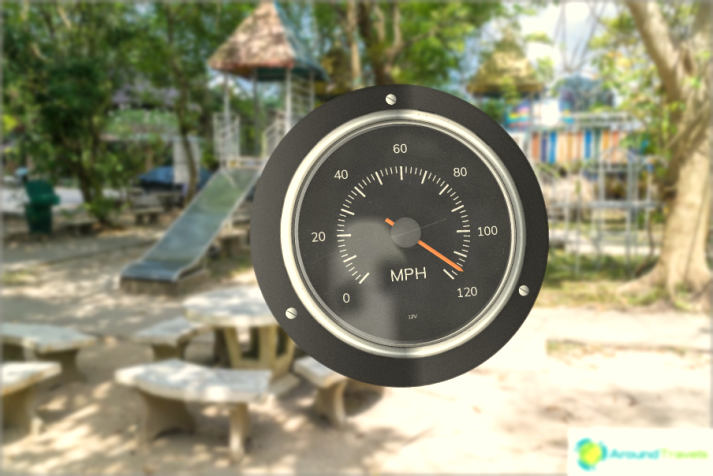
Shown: 116 mph
